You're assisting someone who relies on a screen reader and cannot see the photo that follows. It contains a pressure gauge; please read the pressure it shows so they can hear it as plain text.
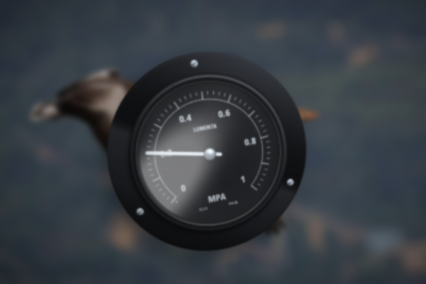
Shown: 0.2 MPa
